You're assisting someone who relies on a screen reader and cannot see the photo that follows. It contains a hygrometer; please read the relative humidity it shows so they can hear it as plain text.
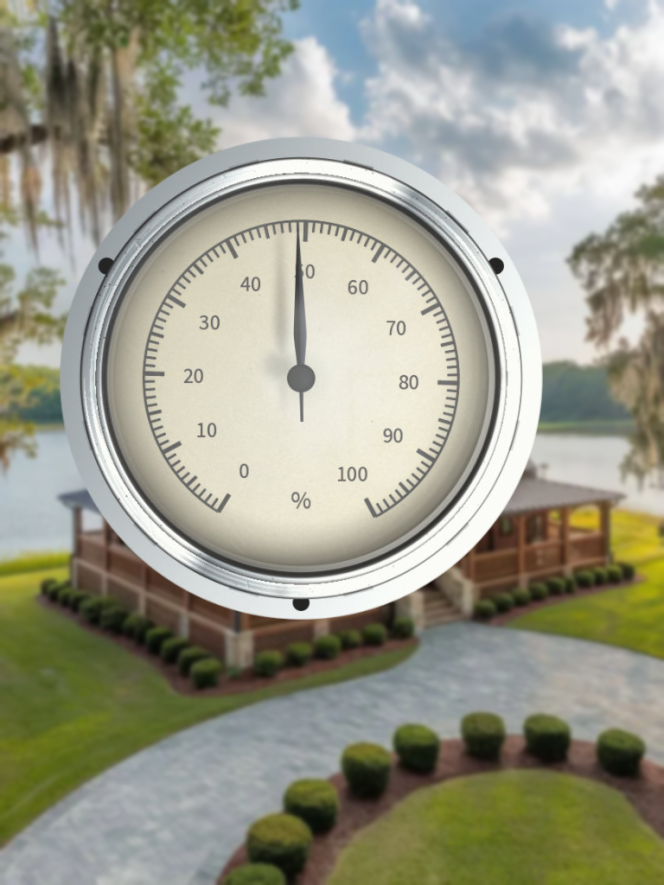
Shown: 49 %
